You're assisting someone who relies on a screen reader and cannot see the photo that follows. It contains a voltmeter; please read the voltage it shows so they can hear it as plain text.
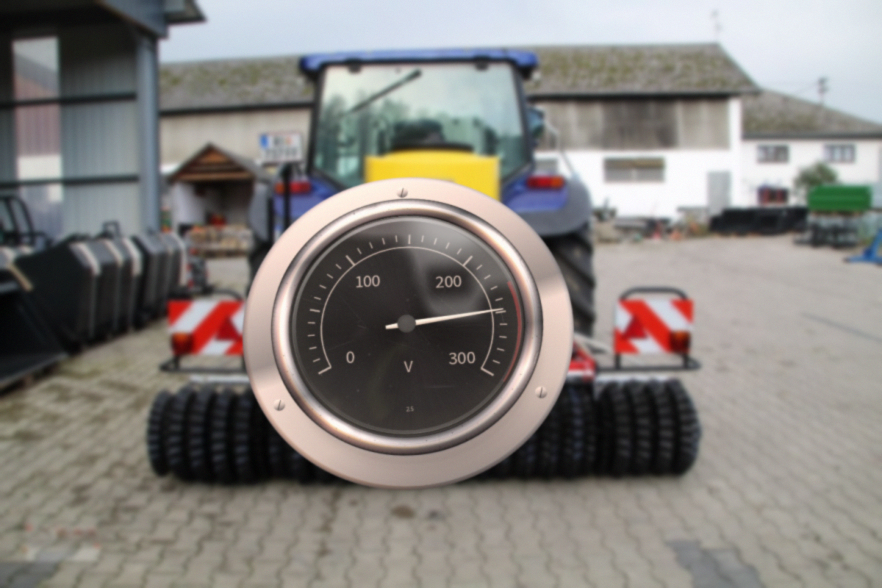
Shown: 250 V
